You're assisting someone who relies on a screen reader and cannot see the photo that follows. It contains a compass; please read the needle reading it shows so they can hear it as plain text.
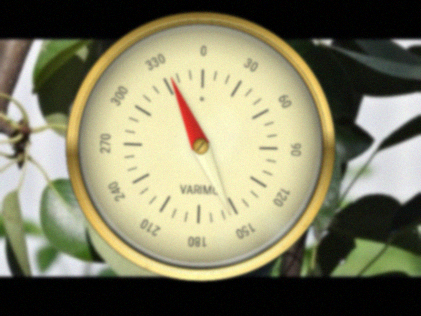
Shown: 335 °
